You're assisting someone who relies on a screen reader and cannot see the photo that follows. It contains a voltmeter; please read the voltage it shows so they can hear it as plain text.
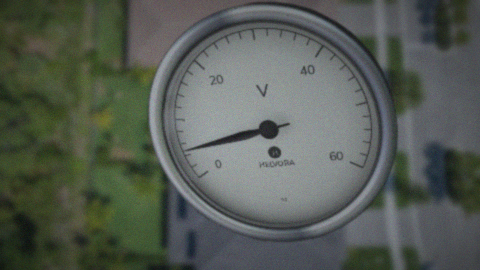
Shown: 5 V
